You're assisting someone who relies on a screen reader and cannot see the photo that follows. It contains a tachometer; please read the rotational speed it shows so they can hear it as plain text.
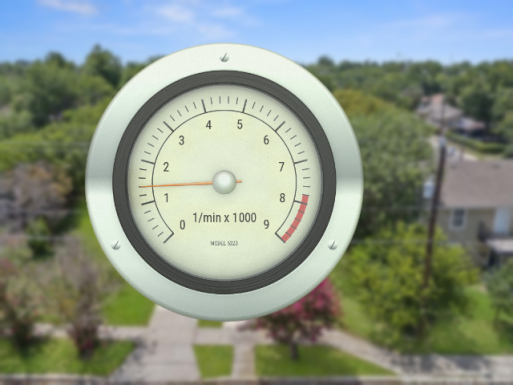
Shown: 1400 rpm
